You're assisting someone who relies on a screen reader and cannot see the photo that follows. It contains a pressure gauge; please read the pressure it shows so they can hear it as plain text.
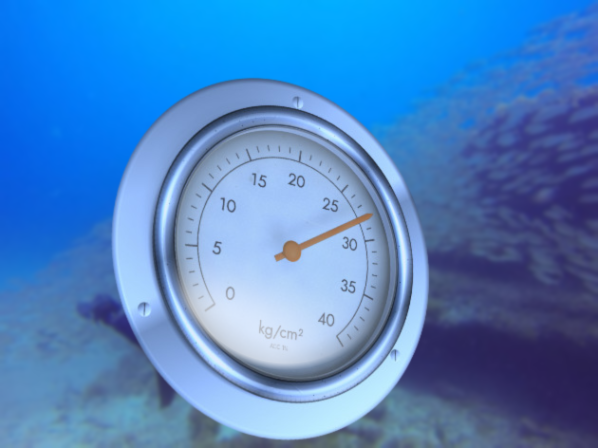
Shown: 28 kg/cm²
